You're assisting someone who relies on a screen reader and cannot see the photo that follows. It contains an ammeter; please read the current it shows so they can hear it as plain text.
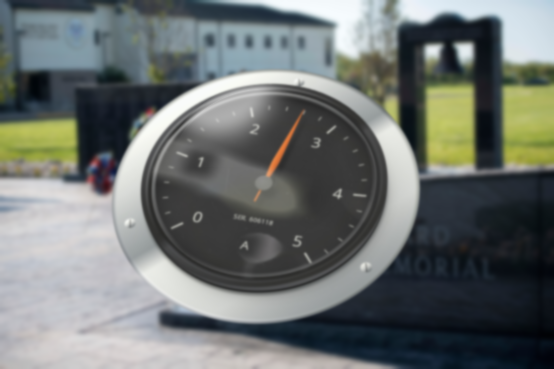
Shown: 2.6 A
